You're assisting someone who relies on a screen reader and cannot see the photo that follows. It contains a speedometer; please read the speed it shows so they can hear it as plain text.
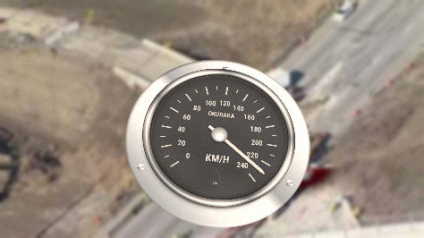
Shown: 230 km/h
